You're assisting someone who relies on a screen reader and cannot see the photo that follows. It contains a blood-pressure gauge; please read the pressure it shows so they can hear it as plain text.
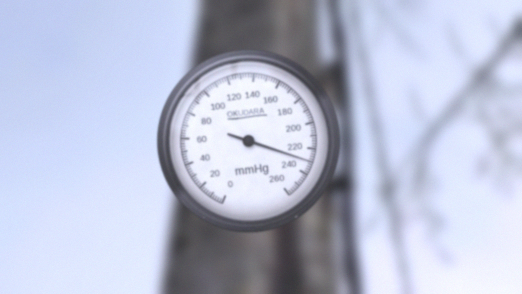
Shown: 230 mmHg
